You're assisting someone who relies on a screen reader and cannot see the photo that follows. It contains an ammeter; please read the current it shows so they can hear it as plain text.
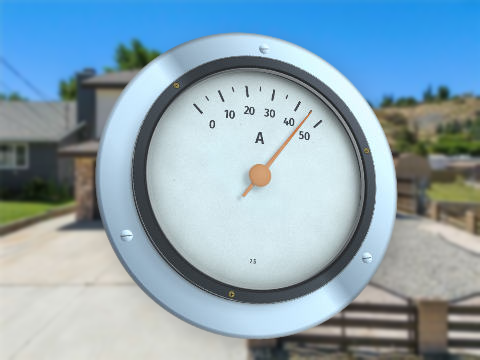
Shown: 45 A
